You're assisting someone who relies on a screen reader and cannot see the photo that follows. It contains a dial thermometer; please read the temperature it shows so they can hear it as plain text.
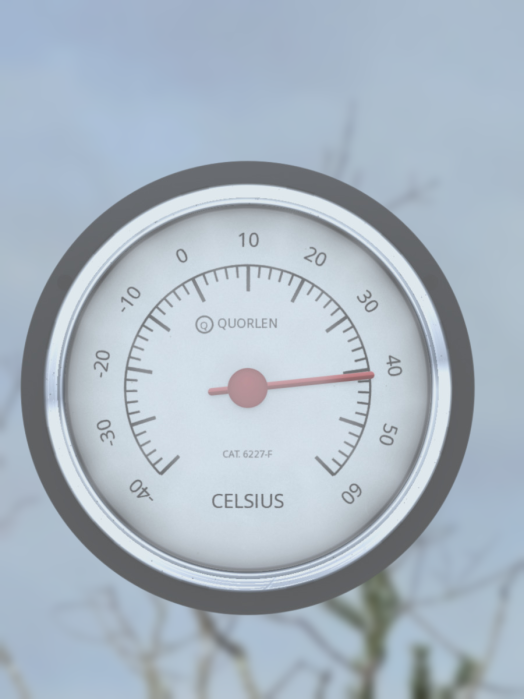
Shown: 41 °C
